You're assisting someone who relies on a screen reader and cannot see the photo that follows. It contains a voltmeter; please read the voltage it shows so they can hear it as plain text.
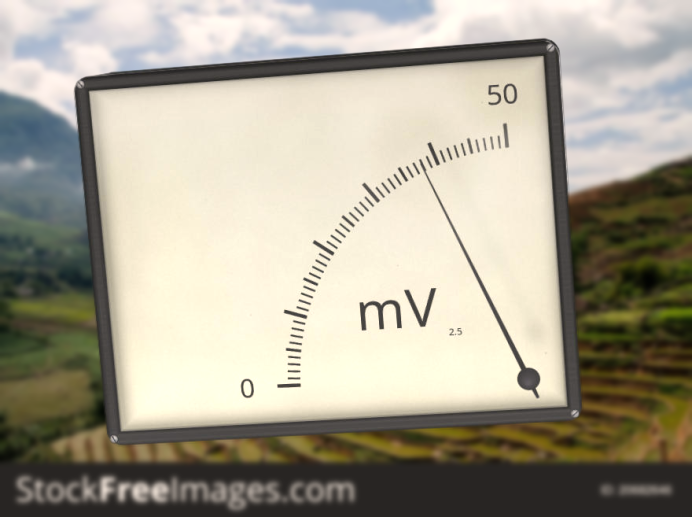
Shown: 38 mV
